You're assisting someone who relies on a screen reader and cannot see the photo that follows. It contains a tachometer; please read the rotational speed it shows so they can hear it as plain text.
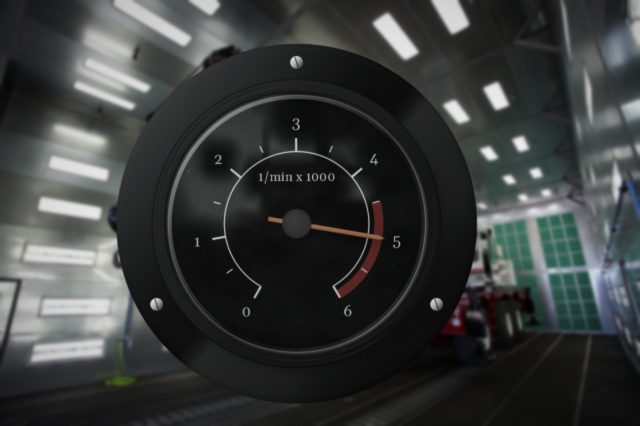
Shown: 5000 rpm
